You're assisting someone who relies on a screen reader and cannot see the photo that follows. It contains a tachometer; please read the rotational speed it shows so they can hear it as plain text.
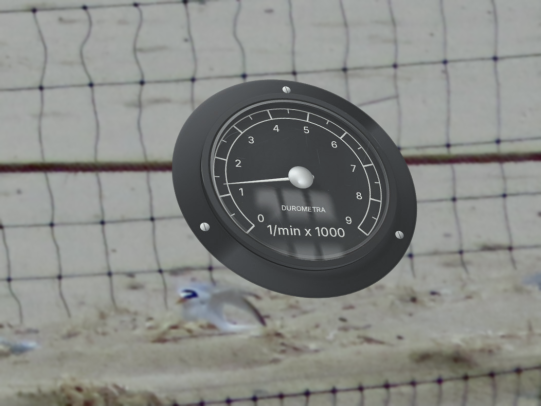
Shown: 1250 rpm
